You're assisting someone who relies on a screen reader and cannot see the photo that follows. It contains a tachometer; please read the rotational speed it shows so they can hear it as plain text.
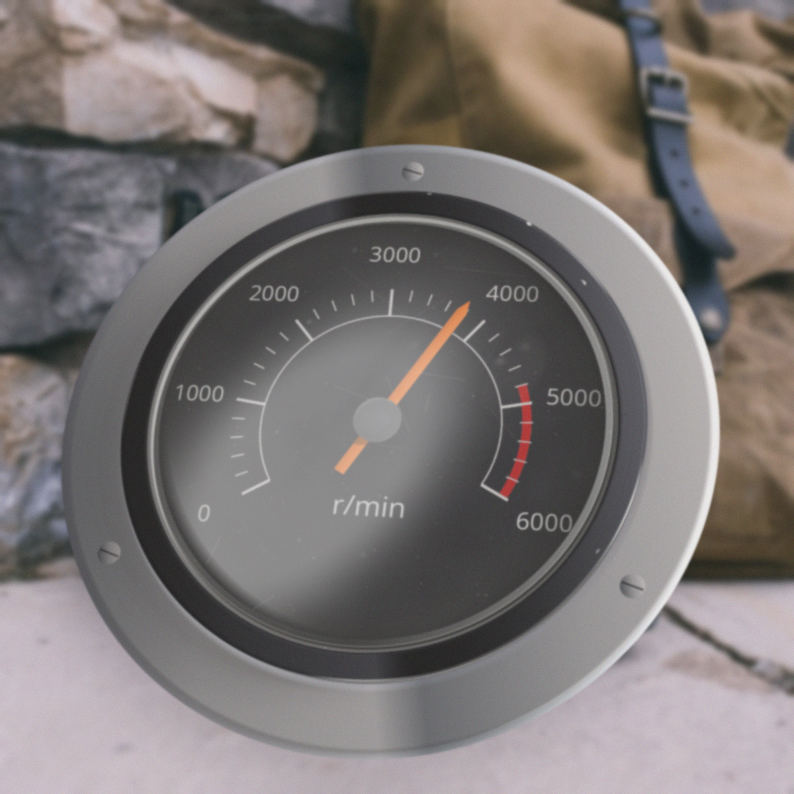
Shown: 3800 rpm
